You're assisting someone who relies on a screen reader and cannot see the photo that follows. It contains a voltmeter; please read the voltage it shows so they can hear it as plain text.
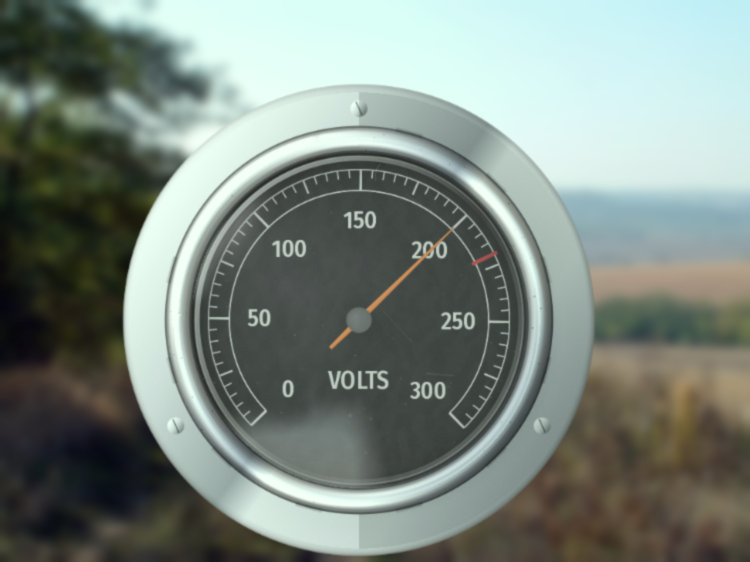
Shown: 200 V
